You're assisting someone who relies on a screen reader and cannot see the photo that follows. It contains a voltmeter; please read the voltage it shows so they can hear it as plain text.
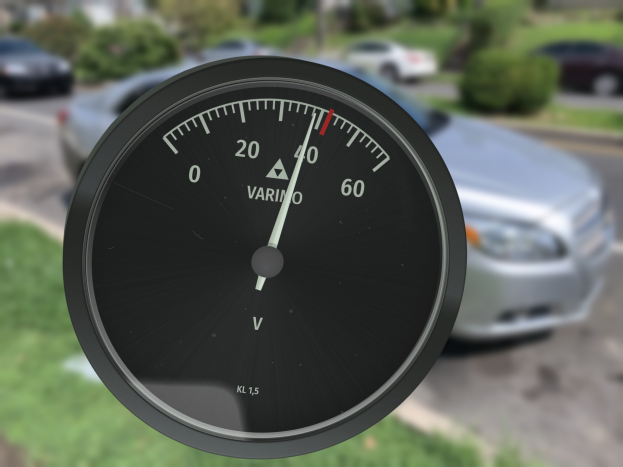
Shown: 38 V
